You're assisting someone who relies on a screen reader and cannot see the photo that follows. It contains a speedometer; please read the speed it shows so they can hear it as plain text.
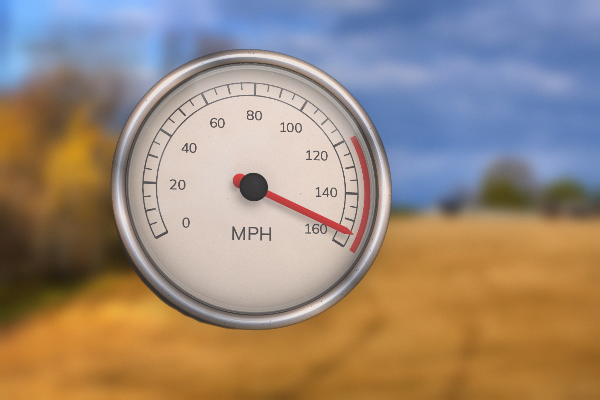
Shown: 155 mph
